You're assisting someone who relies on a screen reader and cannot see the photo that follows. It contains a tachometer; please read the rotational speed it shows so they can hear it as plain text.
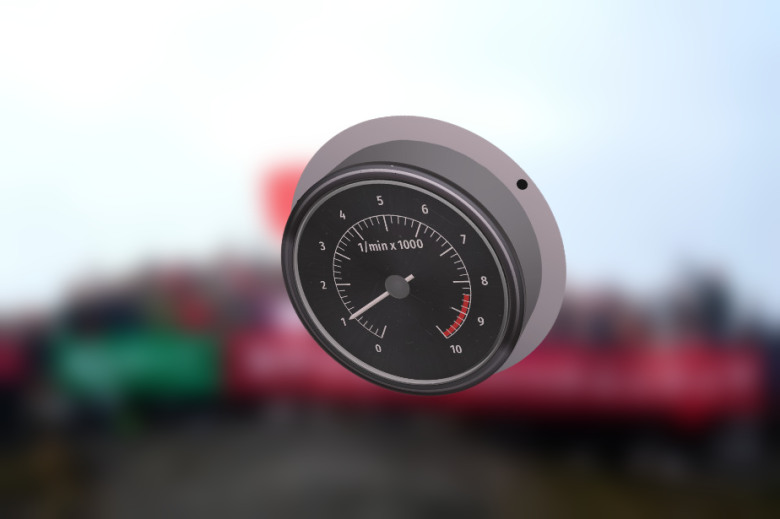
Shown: 1000 rpm
